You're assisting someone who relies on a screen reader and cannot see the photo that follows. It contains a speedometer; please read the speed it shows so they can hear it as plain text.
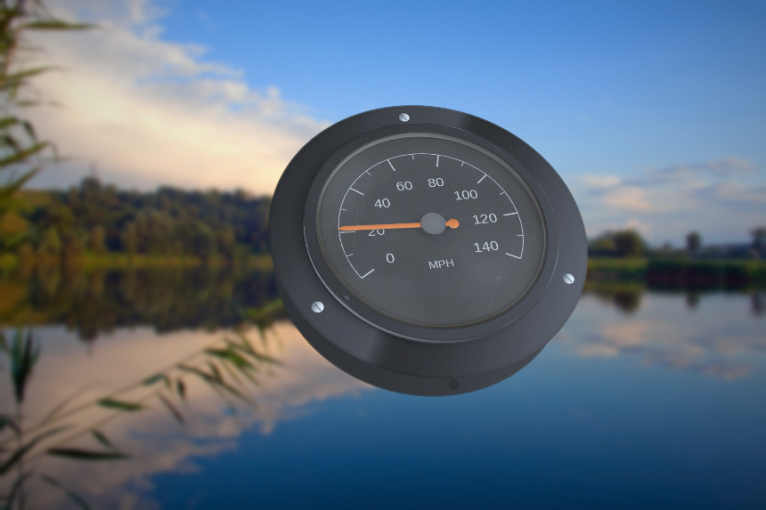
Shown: 20 mph
